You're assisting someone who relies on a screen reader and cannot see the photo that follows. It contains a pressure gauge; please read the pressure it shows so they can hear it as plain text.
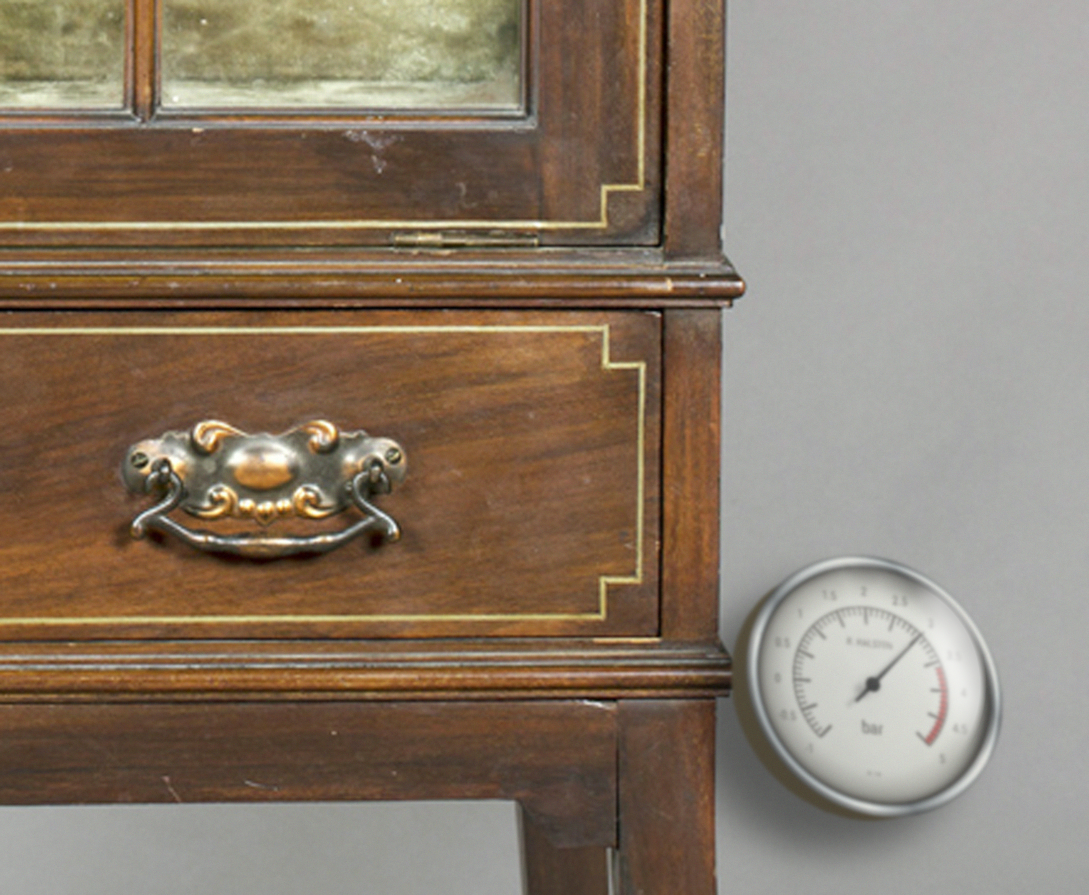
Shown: 3 bar
